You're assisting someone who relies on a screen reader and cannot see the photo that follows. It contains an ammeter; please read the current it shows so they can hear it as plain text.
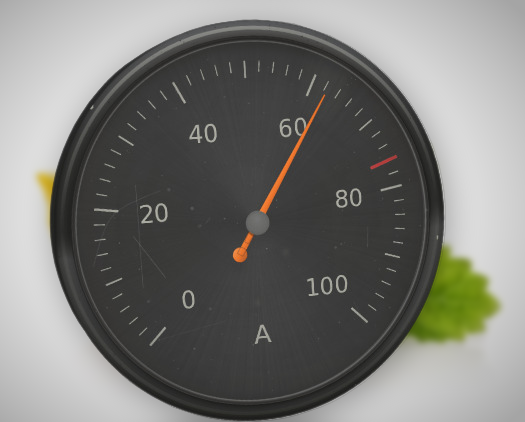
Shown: 62 A
